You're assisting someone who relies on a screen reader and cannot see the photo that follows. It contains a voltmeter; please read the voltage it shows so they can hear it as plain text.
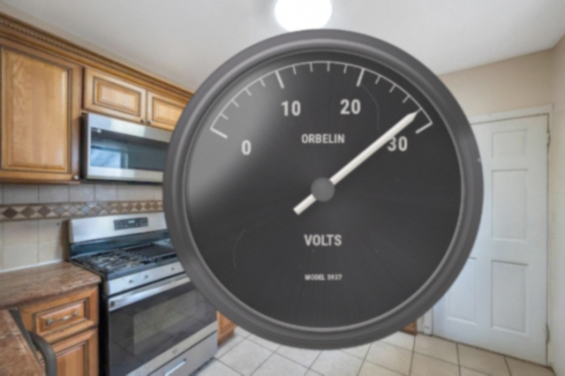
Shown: 28 V
